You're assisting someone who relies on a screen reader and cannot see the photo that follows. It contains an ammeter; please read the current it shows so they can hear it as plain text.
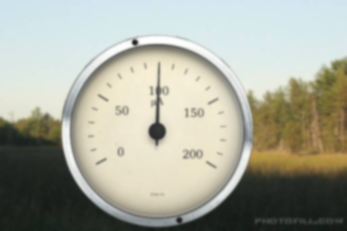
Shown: 100 µA
